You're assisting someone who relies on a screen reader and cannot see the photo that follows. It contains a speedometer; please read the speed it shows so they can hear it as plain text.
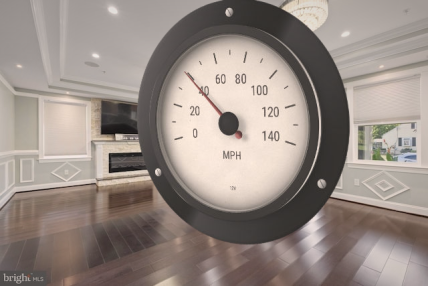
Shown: 40 mph
